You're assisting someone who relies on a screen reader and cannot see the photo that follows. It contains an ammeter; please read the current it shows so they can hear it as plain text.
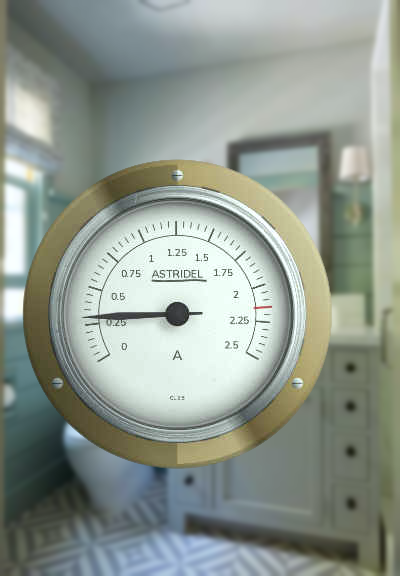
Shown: 0.3 A
